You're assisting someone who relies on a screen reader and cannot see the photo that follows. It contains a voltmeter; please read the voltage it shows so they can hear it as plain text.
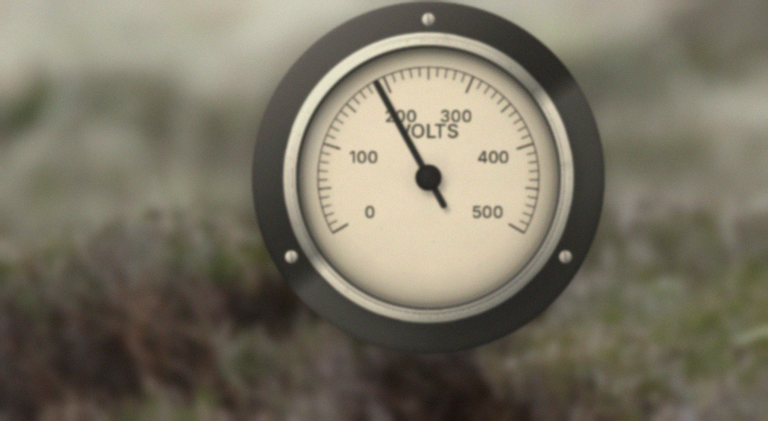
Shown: 190 V
